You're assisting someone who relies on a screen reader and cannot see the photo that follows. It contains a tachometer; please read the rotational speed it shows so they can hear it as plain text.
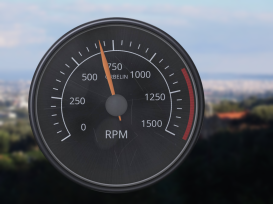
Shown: 675 rpm
